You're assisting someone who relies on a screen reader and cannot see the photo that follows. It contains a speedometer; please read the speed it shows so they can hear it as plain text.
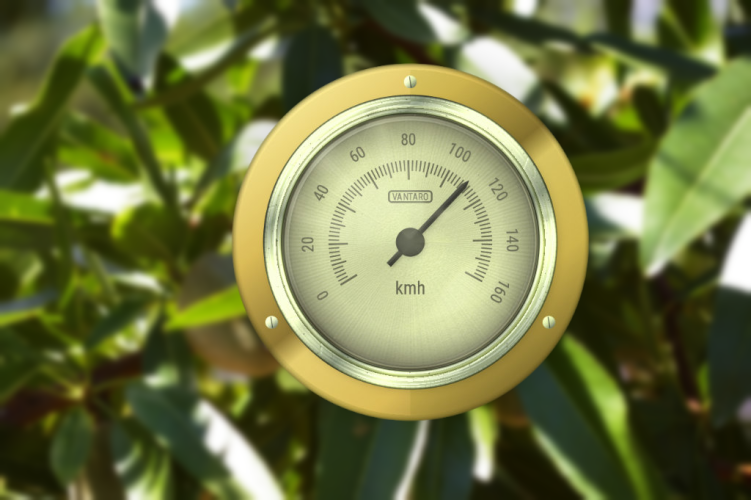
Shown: 110 km/h
